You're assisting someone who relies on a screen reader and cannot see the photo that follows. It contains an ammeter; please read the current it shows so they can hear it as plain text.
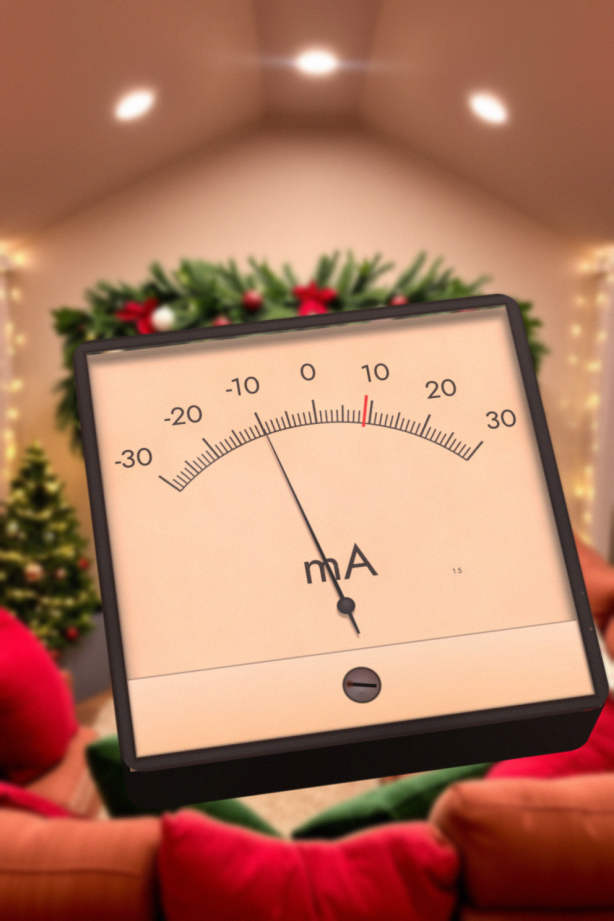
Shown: -10 mA
